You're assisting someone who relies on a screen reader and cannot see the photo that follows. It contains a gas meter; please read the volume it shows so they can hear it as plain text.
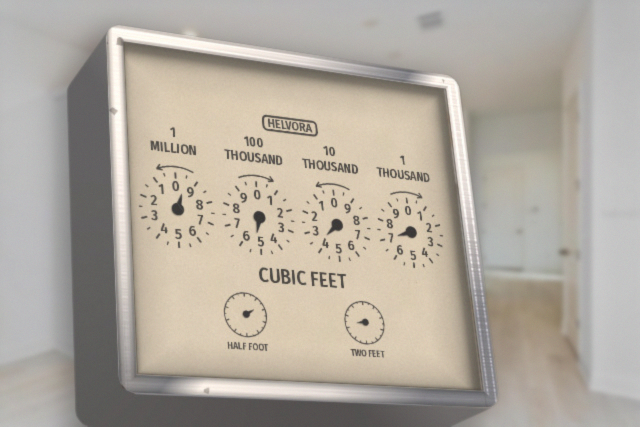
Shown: 953700 ft³
